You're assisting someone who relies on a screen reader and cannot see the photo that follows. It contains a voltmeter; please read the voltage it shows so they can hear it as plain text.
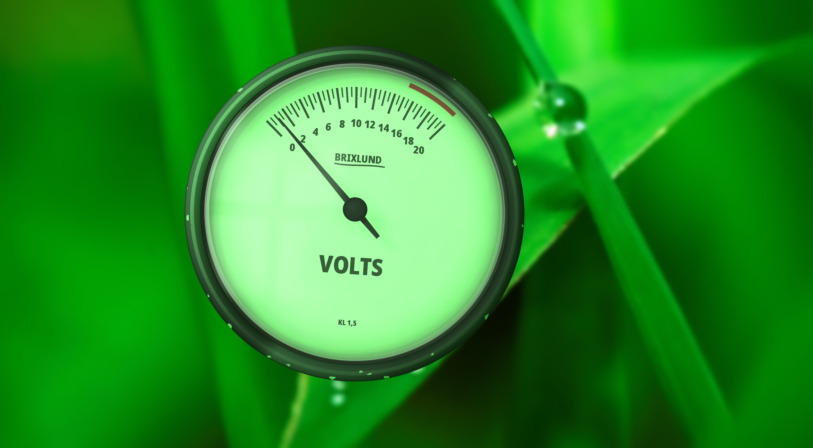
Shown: 1 V
